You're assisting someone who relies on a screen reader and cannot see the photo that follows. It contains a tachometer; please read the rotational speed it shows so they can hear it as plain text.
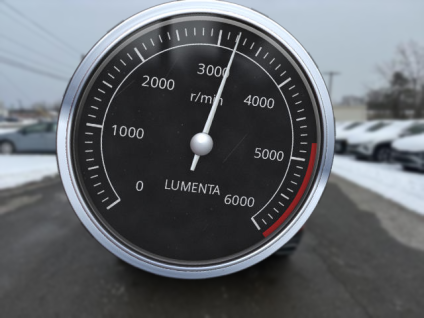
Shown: 3200 rpm
